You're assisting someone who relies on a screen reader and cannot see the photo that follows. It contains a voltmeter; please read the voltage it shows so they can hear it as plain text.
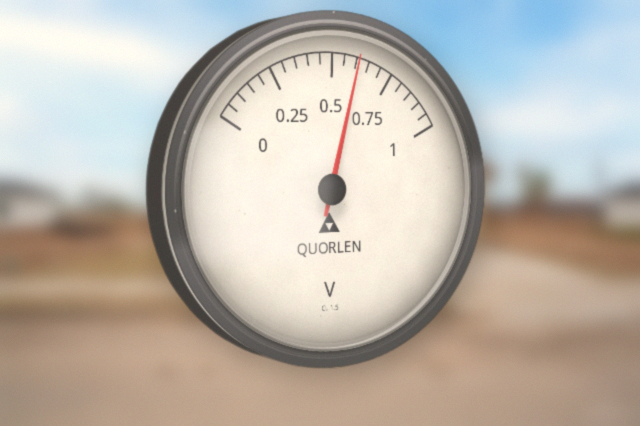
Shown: 0.6 V
